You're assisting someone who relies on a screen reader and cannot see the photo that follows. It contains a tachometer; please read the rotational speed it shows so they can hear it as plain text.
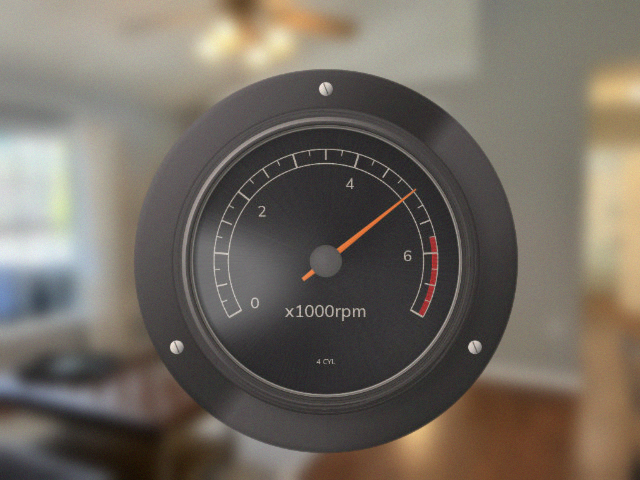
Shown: 5000 rpm
